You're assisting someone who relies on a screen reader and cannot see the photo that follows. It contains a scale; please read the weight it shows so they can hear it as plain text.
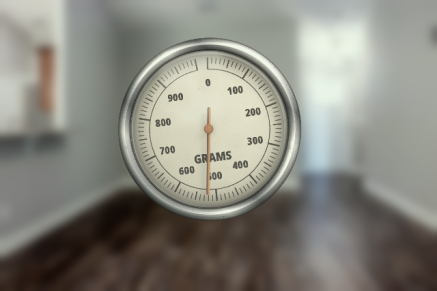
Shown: 520 g
